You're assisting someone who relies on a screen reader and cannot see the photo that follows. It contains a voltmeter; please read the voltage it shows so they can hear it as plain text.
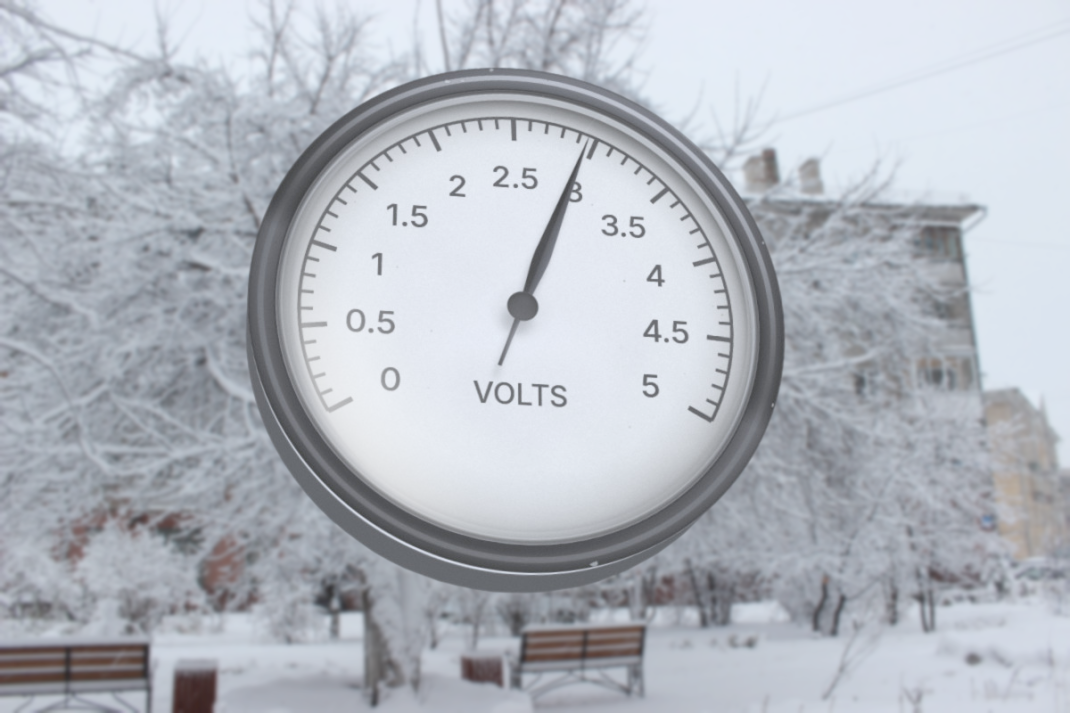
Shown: 2.95 V
